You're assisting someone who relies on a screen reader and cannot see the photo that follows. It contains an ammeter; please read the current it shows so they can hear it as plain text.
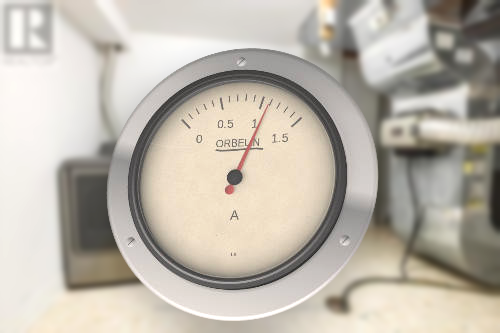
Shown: 1.1 A
